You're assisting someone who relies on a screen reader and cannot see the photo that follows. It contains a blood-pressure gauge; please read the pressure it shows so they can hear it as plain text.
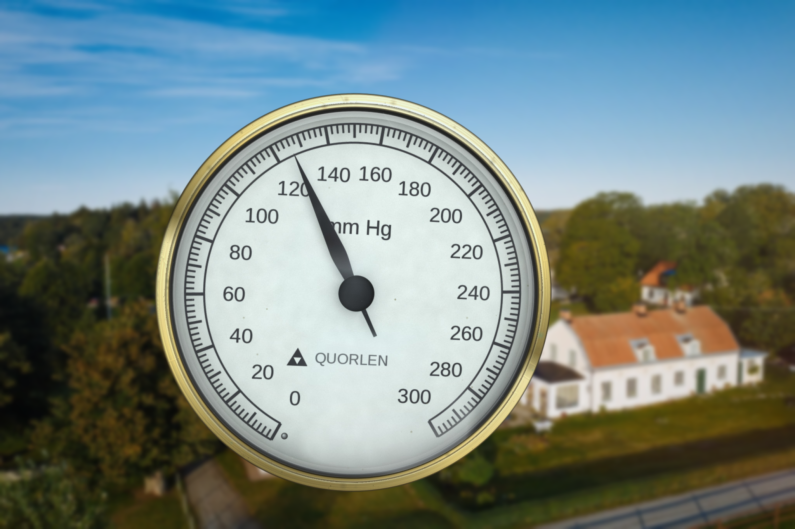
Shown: 126 mmHg
